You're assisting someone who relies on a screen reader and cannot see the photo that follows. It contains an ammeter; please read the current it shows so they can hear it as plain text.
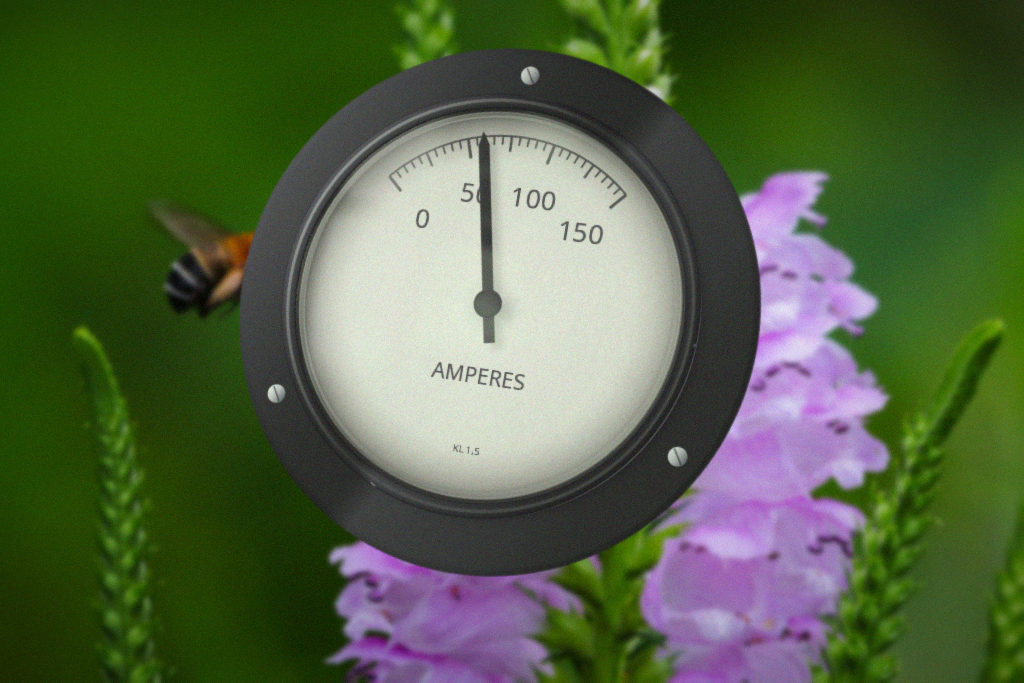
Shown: 60 A
